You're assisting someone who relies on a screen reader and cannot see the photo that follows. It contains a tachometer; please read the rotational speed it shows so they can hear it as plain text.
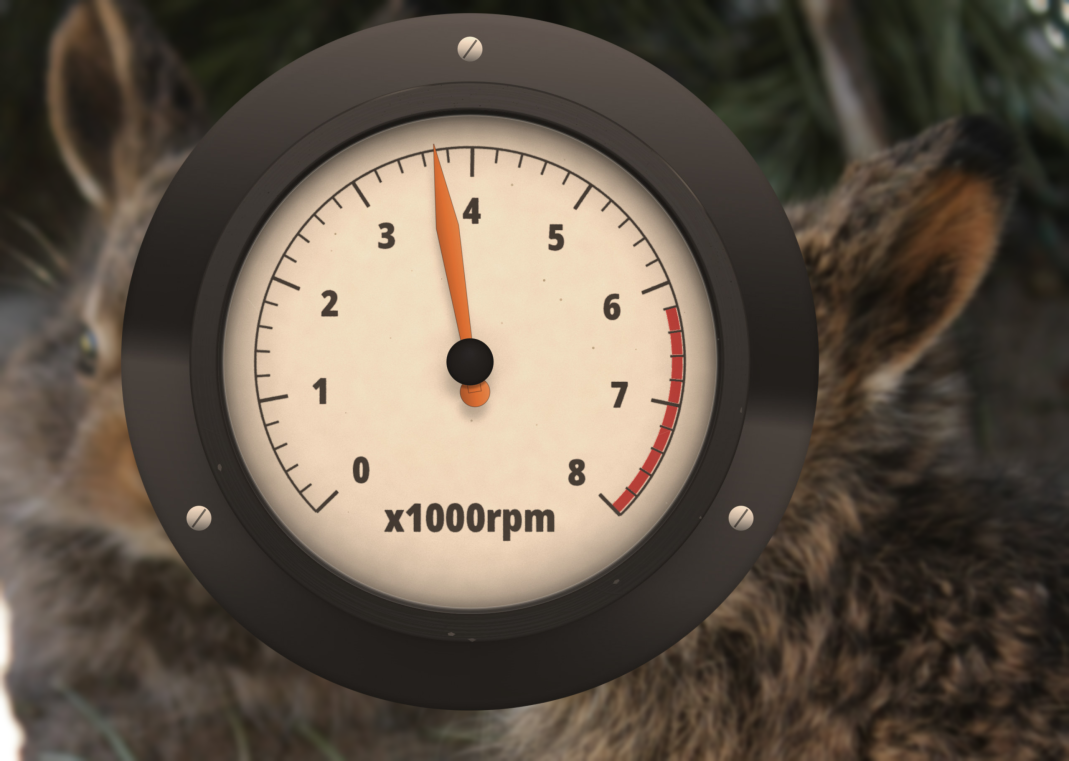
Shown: 3700 rpm
